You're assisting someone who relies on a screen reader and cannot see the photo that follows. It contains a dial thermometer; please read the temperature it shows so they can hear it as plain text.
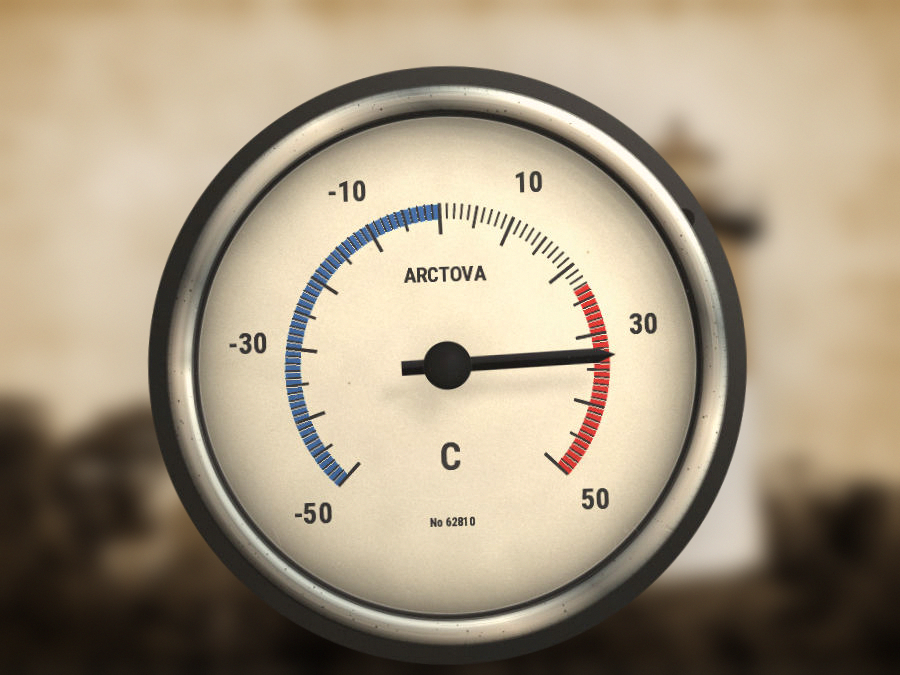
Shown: 33 °C
